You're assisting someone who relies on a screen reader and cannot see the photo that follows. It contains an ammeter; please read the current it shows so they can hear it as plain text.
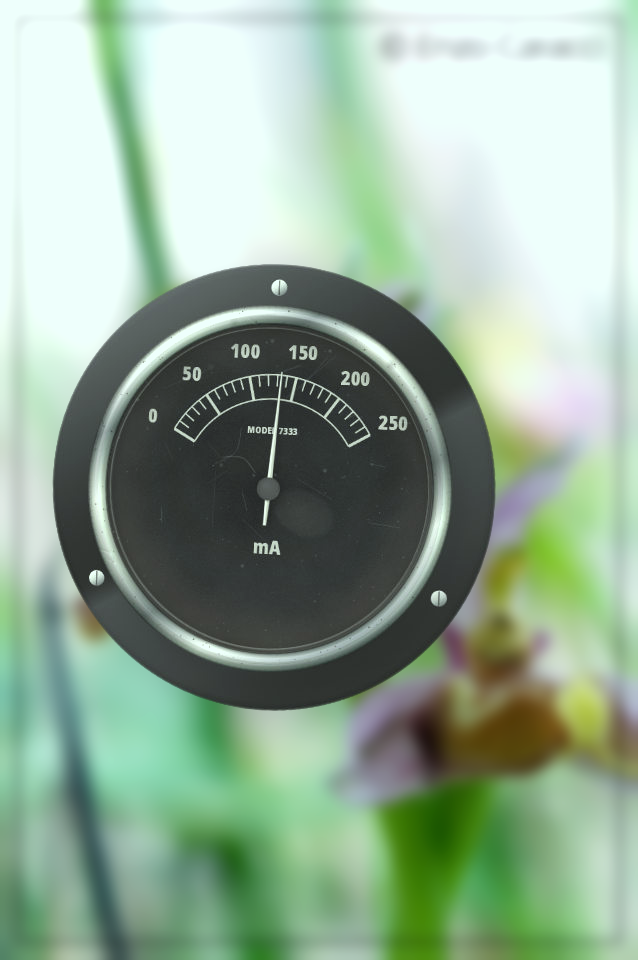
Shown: 135 mA
